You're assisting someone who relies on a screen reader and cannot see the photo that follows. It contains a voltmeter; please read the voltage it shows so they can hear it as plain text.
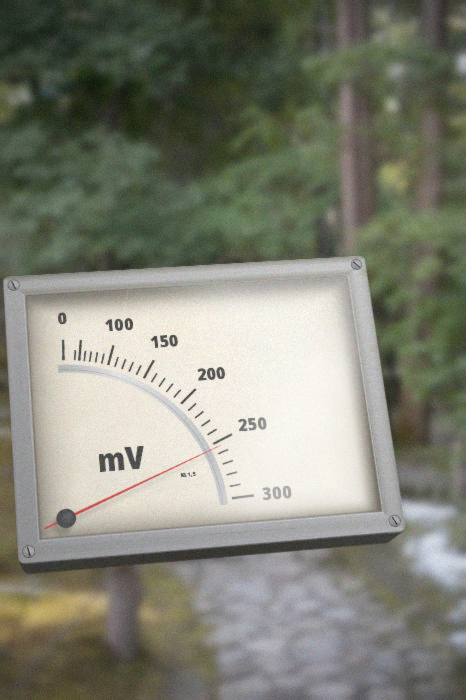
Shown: 255 mV
